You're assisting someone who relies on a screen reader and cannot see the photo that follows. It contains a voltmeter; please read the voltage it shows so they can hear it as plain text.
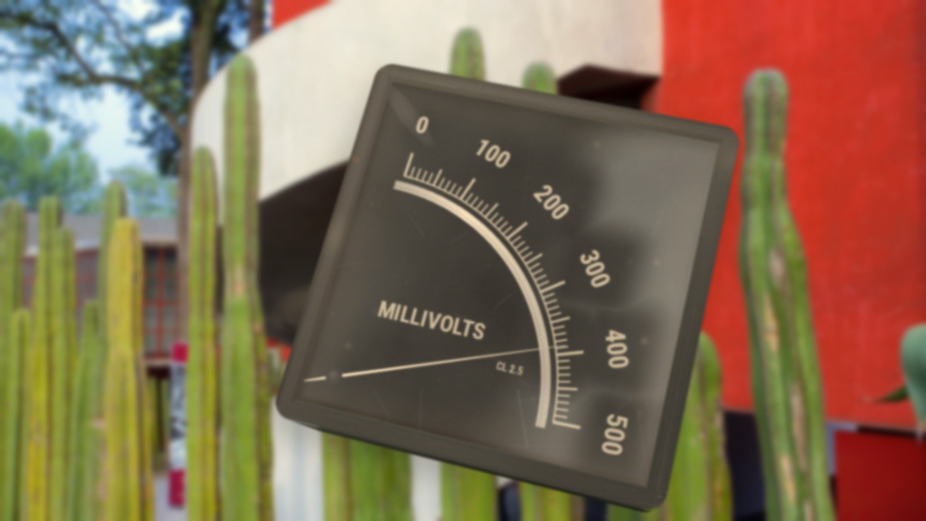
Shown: 390 mV
